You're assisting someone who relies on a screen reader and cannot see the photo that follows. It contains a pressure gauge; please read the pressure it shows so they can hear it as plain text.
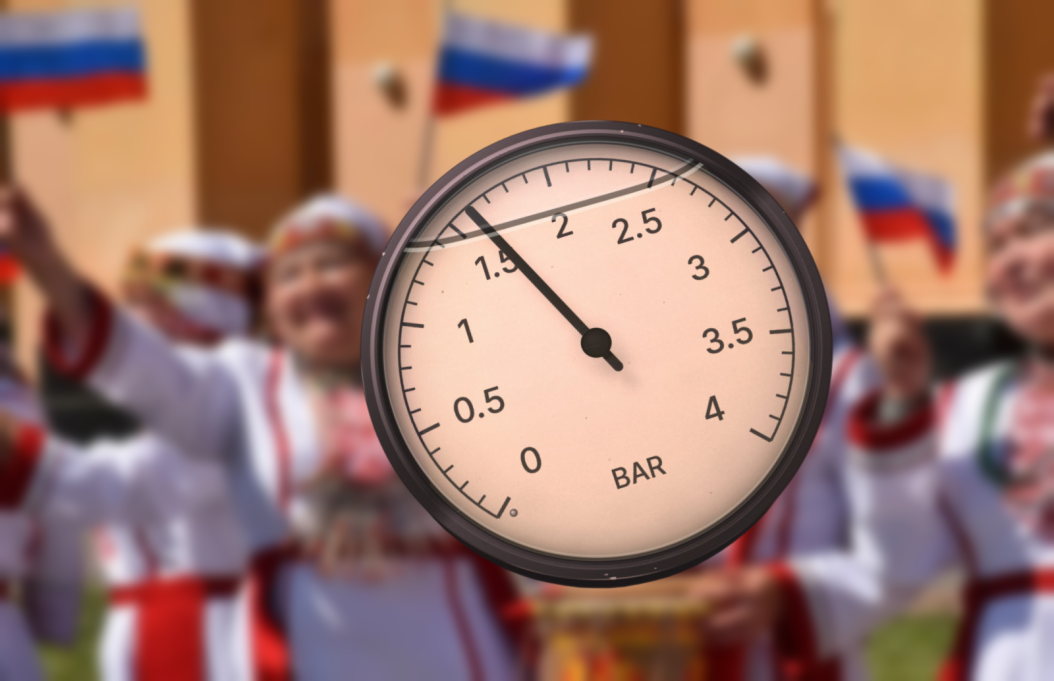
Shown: 1.6 bar
